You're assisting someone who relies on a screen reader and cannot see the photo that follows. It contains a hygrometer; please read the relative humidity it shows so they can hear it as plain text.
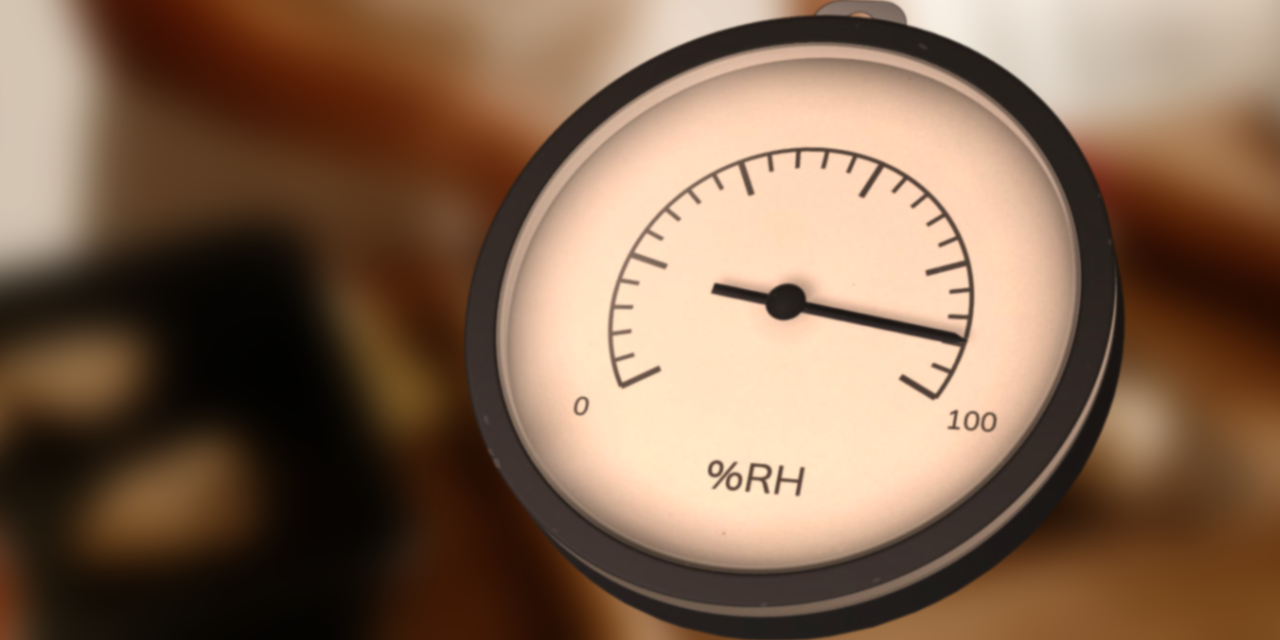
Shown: 92 %
